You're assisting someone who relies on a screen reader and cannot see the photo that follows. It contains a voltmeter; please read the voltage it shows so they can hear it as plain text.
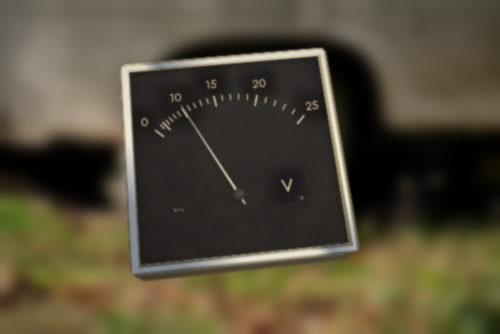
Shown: 10 V
